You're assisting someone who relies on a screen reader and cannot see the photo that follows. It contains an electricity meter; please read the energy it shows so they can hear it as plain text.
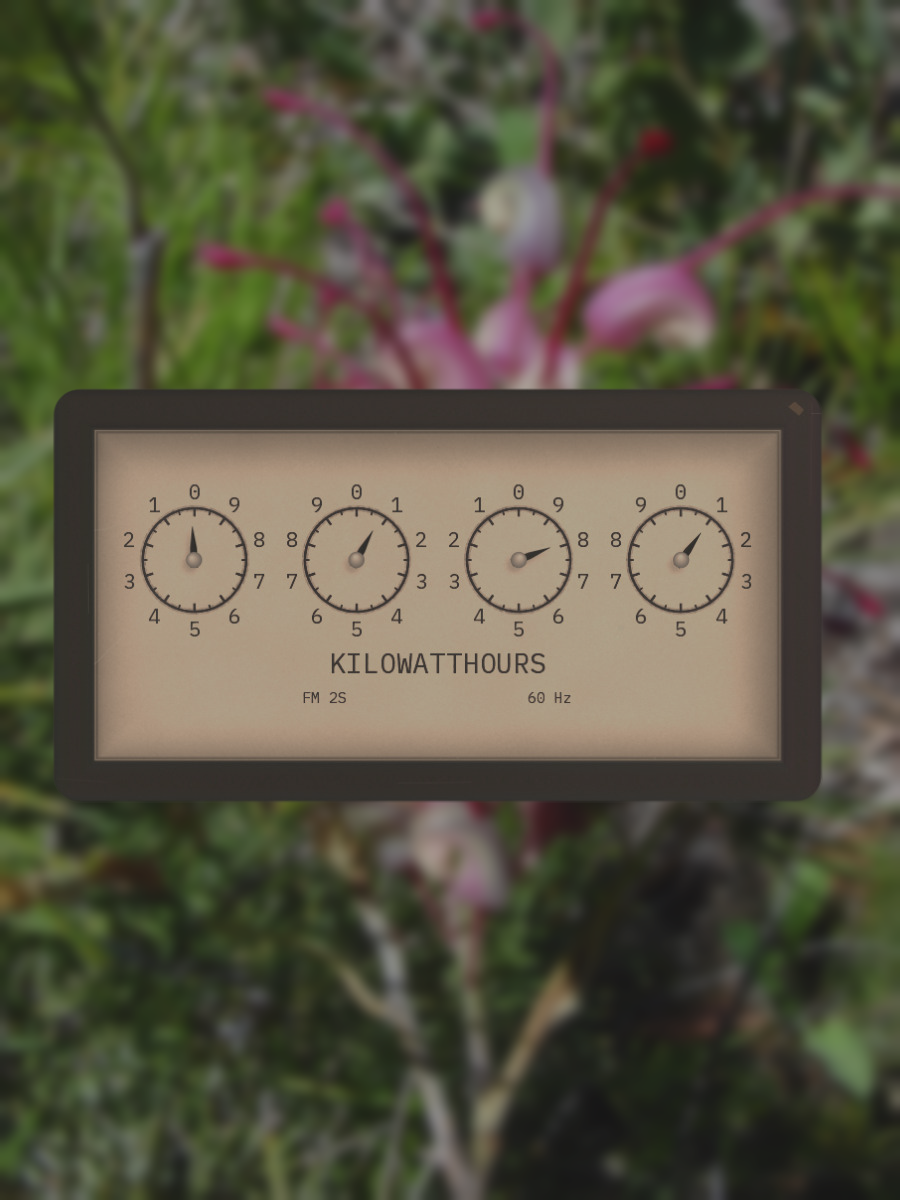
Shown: 81 kWh
